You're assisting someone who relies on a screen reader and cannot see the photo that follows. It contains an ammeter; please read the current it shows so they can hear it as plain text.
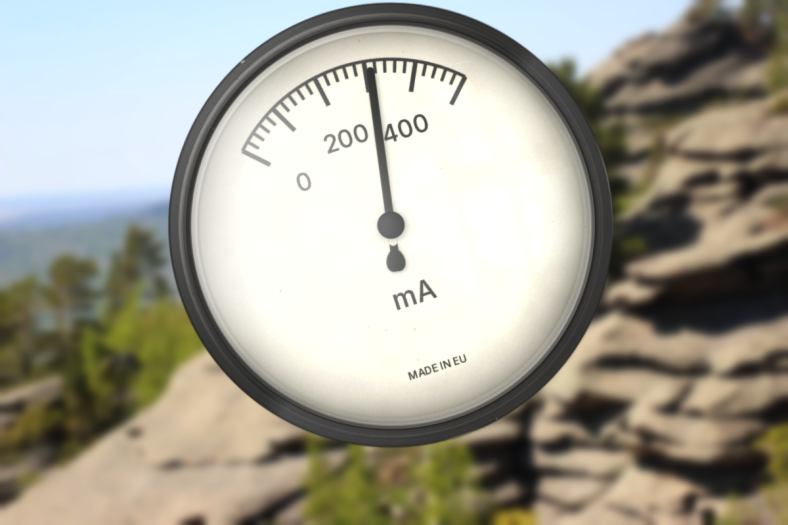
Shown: 310 mA
